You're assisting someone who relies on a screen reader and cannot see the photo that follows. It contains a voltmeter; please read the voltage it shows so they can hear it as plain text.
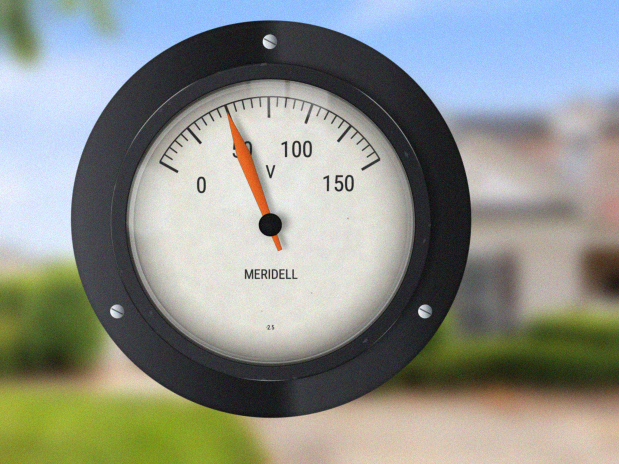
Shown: 50 V
